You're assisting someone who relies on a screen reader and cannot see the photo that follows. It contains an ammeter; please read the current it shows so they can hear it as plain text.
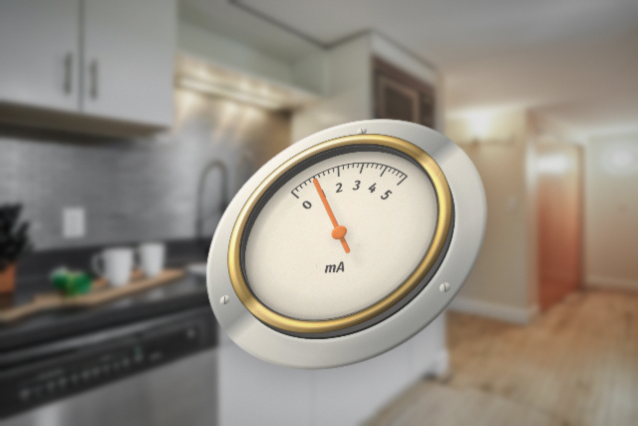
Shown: 1 mA
